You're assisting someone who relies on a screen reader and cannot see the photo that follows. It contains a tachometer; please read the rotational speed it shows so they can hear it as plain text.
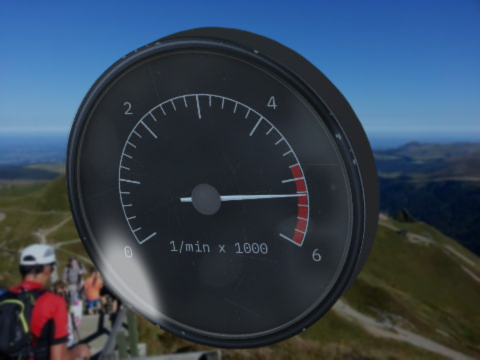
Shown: 5200 rpm
